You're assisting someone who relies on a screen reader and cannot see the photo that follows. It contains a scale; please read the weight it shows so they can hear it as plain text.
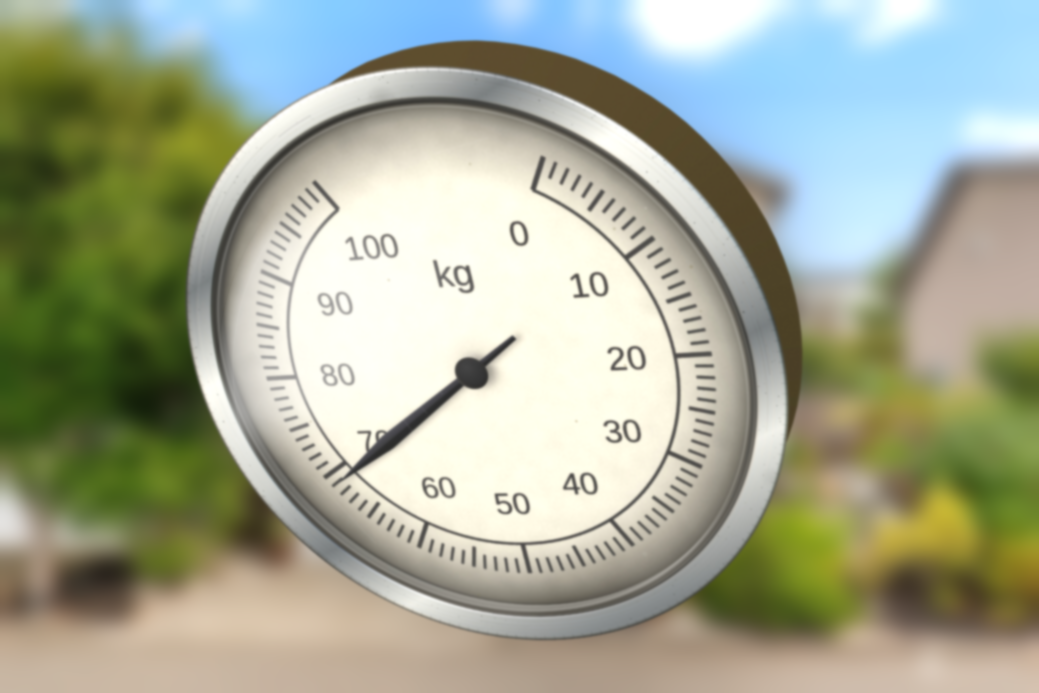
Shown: 69 kg
